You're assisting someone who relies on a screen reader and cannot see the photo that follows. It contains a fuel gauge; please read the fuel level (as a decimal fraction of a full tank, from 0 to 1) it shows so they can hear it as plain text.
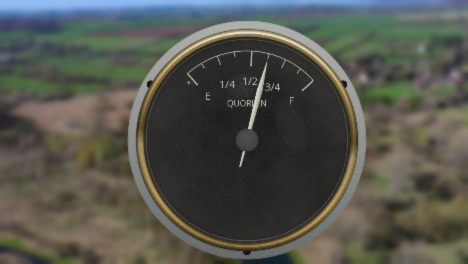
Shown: 0.625
